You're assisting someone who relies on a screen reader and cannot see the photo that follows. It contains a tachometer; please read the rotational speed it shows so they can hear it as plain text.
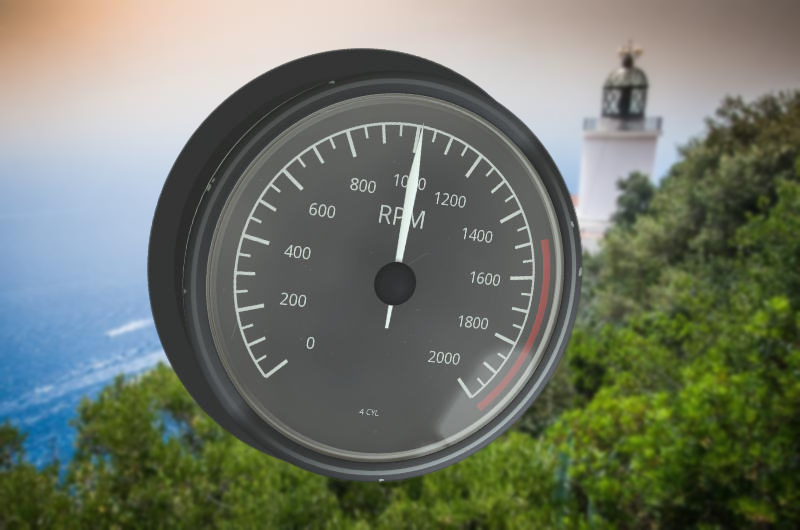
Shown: 1000 rpm
